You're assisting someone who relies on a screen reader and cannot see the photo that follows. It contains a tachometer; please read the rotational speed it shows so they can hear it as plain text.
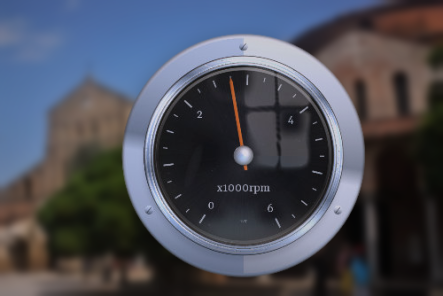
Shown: 2750 rpm
